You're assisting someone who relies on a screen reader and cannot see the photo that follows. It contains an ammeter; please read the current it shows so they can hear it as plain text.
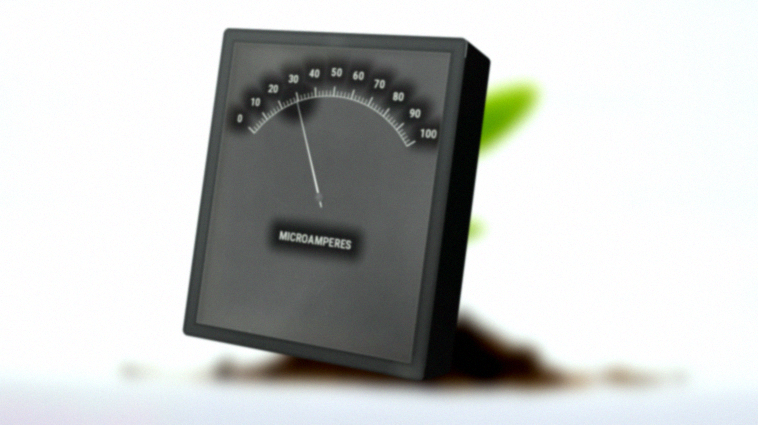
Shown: 30 µA
